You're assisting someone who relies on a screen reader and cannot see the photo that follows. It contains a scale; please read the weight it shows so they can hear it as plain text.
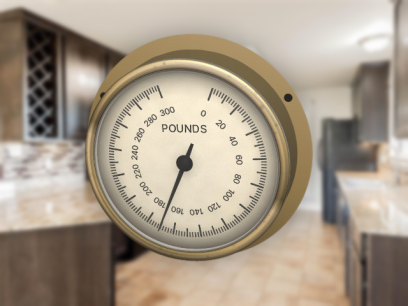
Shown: 170 lb
